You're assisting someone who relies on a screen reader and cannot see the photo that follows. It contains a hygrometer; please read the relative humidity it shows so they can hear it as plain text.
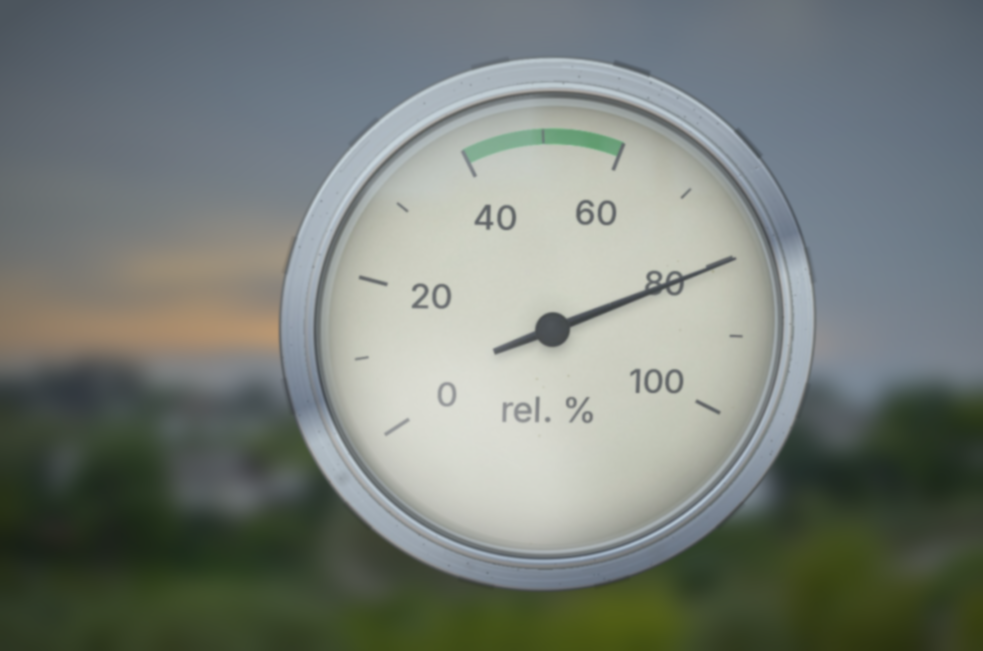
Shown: 80 %
